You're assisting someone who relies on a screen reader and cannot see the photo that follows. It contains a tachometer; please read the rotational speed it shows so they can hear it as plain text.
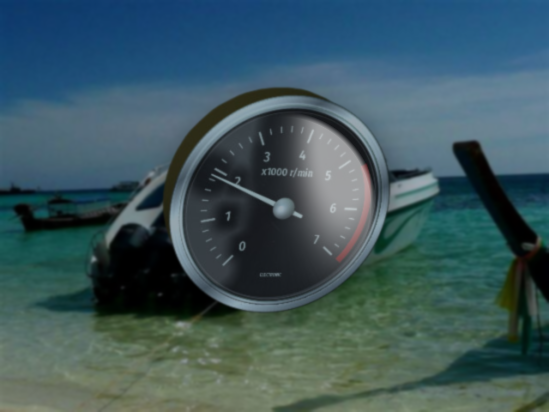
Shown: 1900 rpm
